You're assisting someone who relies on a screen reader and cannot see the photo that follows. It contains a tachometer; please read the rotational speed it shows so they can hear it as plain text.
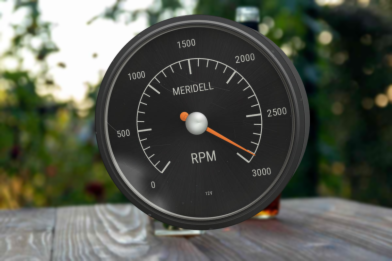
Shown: 2900 rpm
